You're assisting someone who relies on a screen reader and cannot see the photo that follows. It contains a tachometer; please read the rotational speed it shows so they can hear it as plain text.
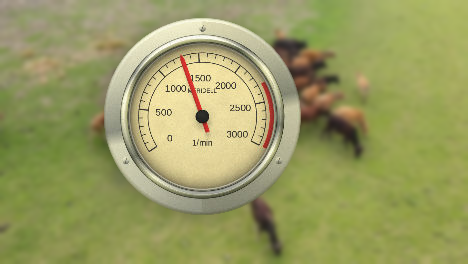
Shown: 1300 rpm
